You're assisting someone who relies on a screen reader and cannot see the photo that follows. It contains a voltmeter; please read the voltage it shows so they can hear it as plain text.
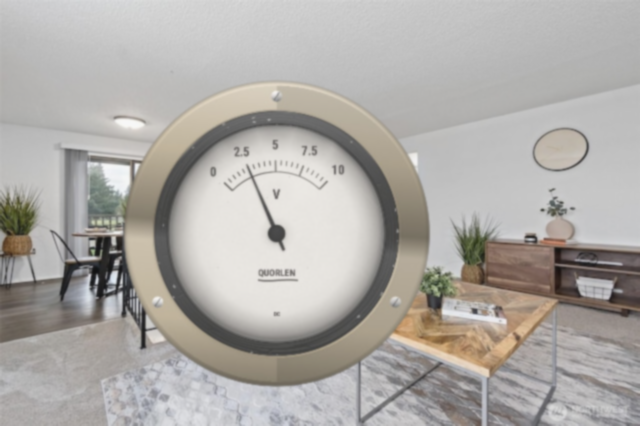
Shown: 2.5 V
